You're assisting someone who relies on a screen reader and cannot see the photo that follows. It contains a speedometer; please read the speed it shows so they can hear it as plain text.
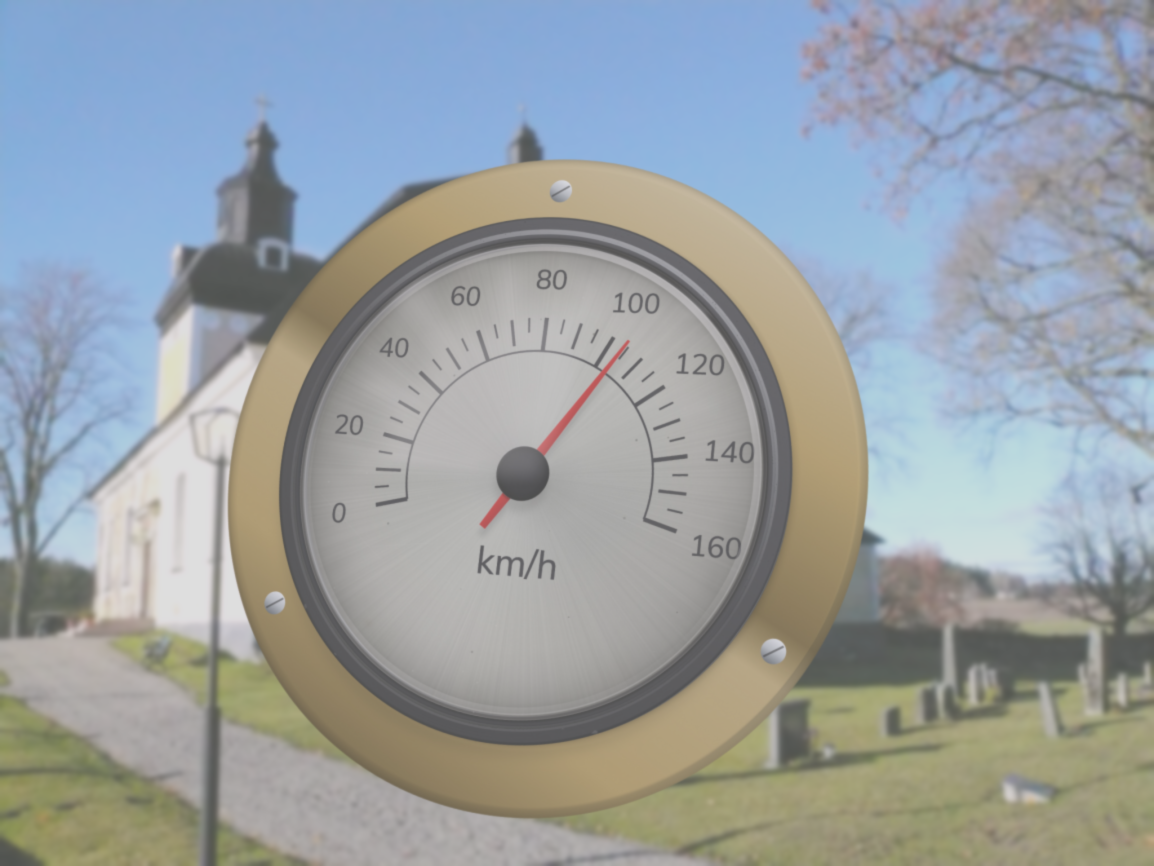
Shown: 105 km/h
